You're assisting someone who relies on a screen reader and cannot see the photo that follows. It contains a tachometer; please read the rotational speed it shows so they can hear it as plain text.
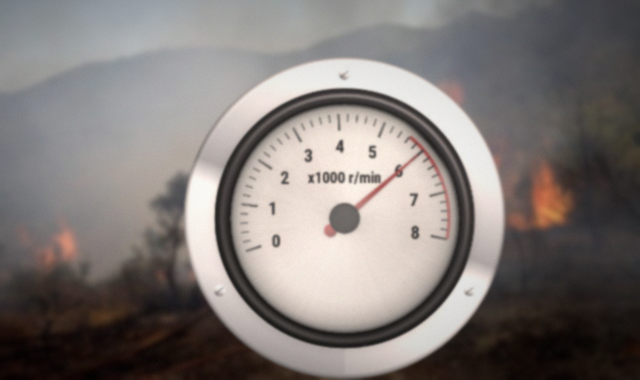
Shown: 6000 rpm
